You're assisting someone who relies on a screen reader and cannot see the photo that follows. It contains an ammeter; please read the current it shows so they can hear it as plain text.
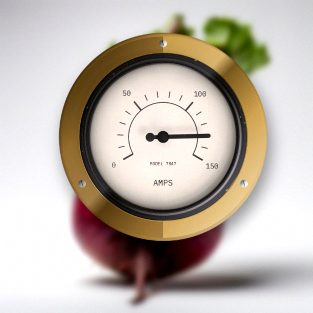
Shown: 130 A
